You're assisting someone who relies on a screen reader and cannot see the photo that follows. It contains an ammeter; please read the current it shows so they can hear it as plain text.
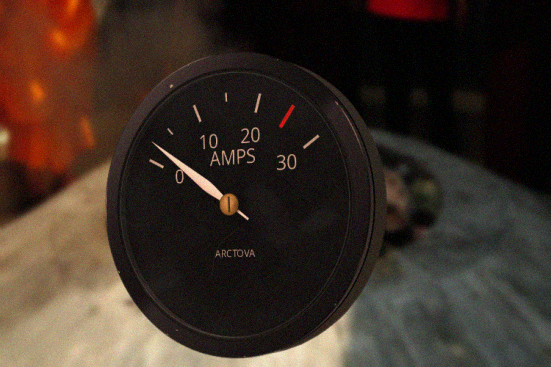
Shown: 2.5 A
